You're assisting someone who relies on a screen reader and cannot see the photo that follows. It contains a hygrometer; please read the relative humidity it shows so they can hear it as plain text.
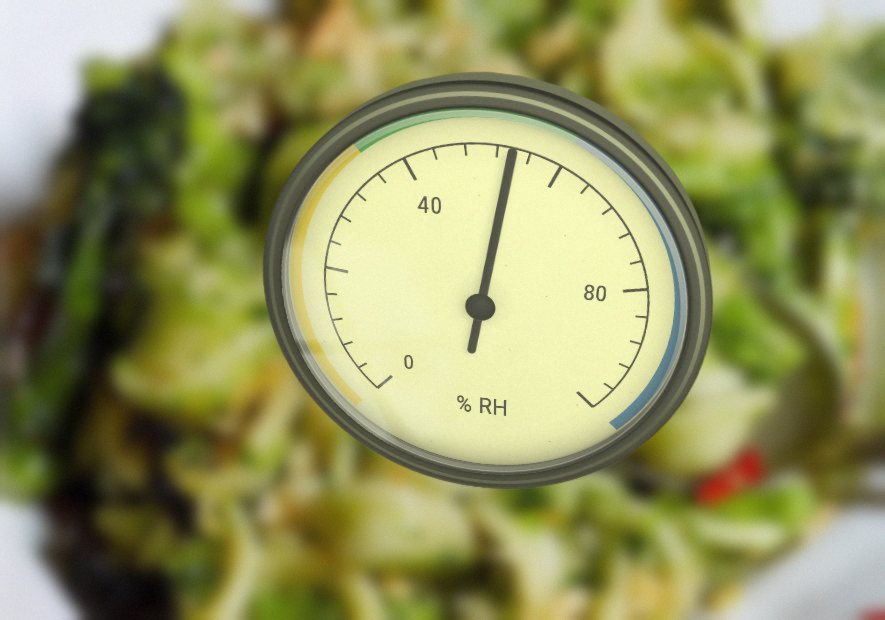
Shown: 54 %
